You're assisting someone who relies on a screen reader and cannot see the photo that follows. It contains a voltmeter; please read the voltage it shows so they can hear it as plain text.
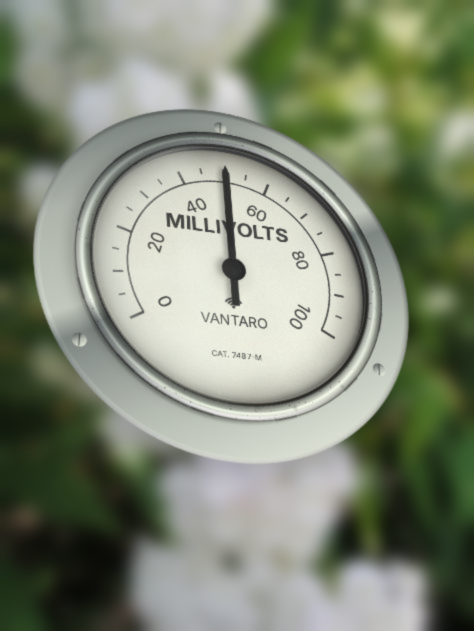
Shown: 50 mV
